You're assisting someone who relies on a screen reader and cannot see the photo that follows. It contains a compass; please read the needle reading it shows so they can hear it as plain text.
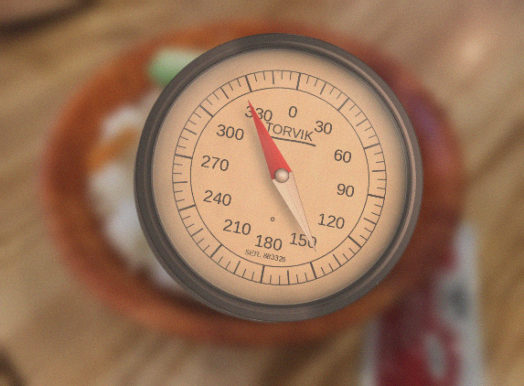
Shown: 325 °
